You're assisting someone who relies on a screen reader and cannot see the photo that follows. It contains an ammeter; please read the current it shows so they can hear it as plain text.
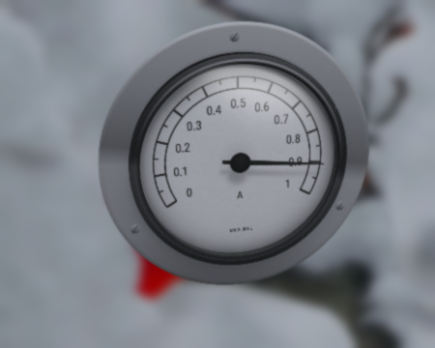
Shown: 0.9 A
